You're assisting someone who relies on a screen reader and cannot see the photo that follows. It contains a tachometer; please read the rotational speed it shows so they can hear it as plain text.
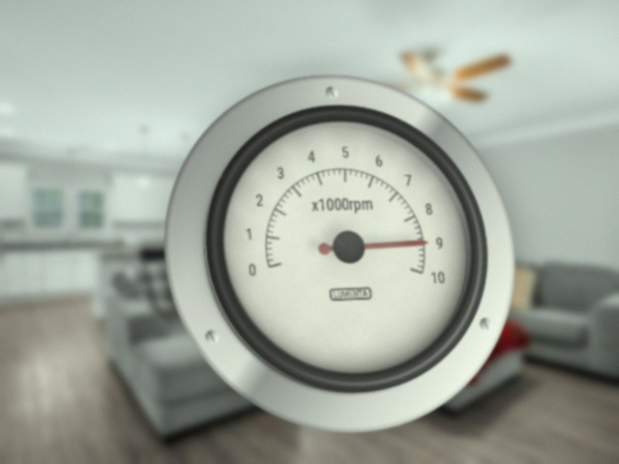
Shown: 9000 rpm
